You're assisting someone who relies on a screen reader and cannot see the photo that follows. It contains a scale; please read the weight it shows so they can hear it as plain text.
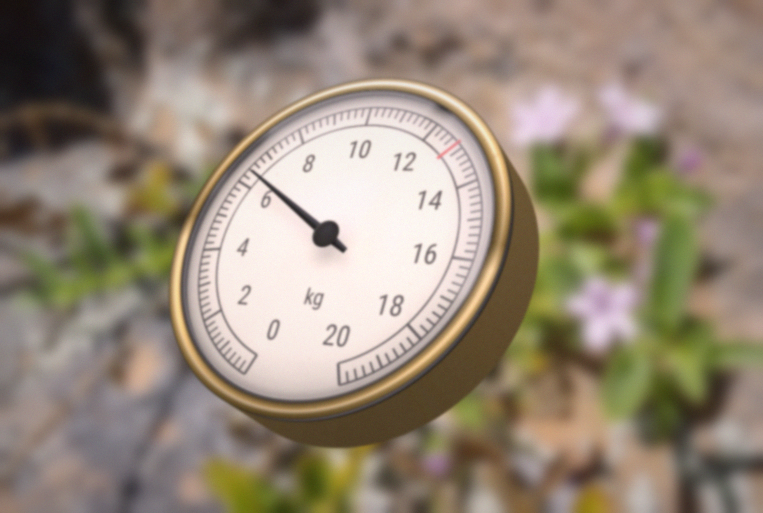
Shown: 6.4 kg
